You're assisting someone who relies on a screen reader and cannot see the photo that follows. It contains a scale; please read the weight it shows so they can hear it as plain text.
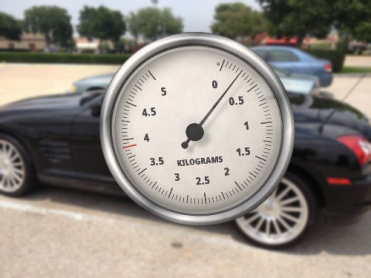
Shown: 0.25 kg
